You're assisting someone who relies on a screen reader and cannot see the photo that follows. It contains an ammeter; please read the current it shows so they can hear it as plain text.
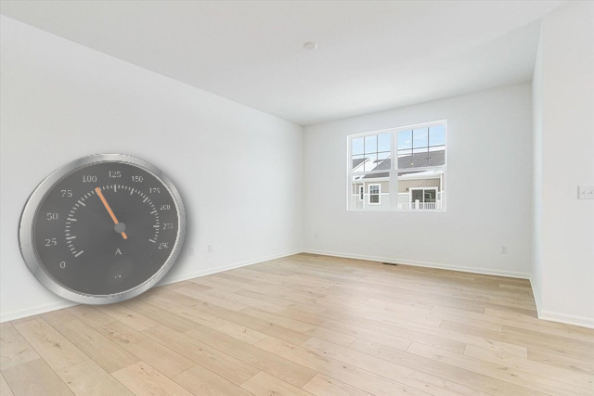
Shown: 100 A
